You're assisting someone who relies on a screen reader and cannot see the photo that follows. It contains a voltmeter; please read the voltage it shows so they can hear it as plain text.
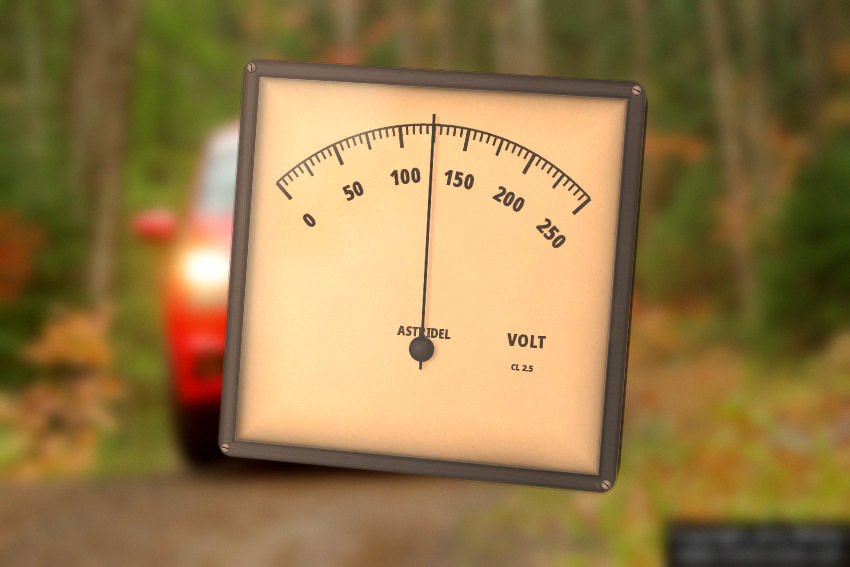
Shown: 125 V
